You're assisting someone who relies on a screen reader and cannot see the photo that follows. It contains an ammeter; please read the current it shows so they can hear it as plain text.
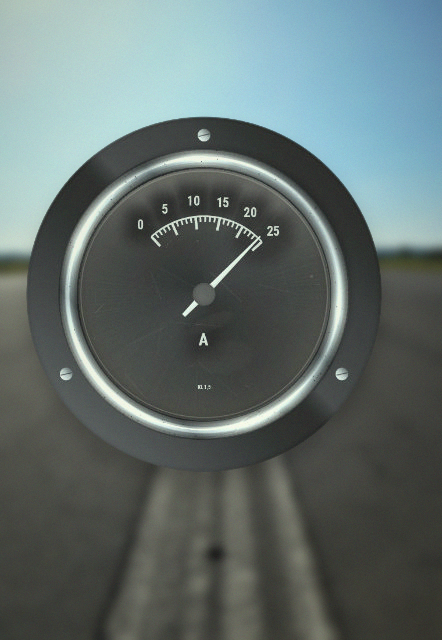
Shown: 24 A
